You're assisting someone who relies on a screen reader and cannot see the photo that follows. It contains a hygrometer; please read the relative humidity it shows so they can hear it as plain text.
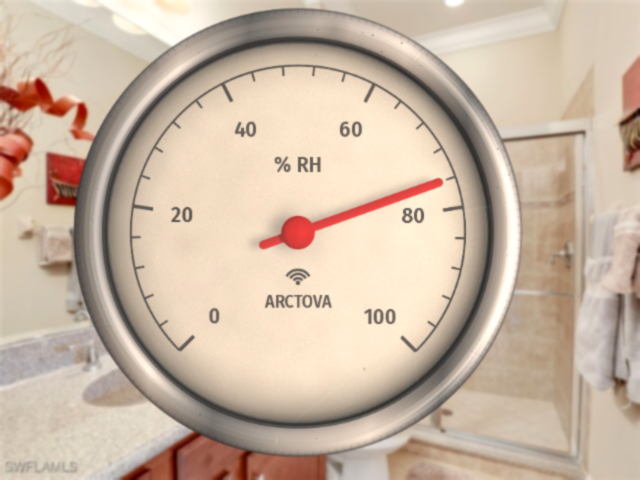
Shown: 76 %
